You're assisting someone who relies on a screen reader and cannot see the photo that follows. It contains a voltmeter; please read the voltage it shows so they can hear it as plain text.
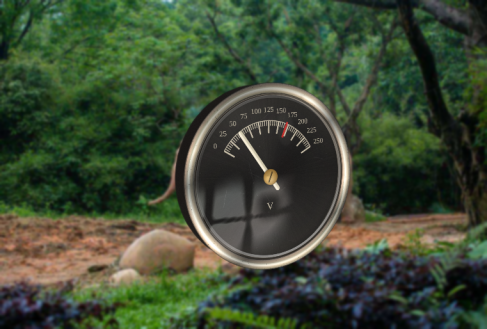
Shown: 50 V
